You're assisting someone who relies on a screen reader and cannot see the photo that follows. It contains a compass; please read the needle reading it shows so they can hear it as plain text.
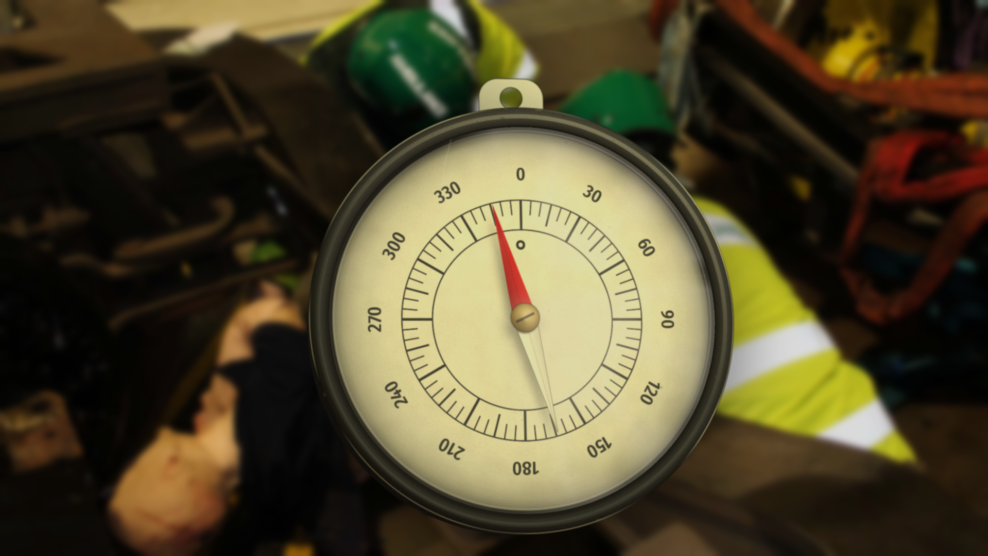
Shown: 345 °
